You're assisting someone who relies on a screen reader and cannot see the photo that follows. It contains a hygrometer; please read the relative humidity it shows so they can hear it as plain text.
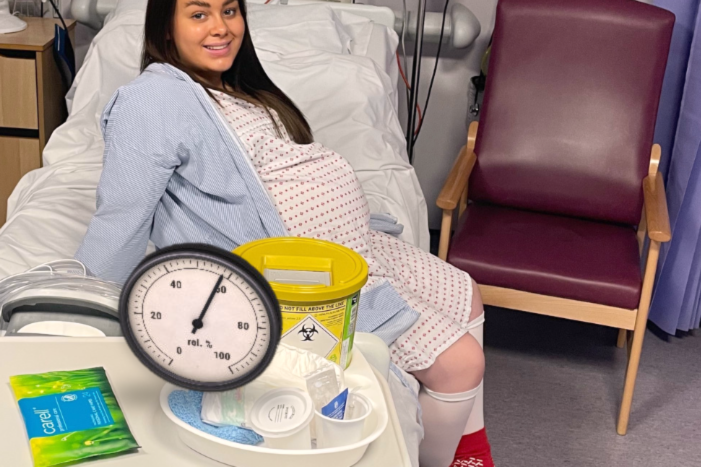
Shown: 58 %
